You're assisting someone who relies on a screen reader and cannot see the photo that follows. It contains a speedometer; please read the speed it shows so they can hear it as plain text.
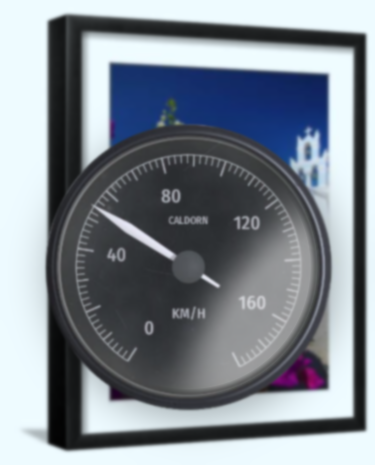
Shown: 54 km/h
